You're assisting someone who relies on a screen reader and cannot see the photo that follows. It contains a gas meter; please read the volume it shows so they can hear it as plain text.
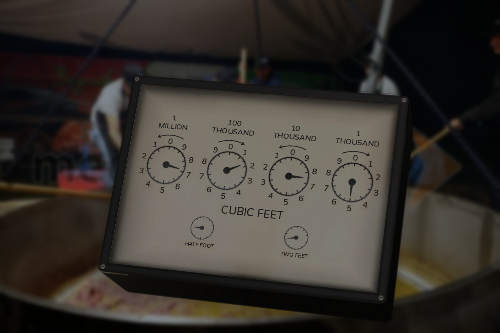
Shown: 717500 ft³
